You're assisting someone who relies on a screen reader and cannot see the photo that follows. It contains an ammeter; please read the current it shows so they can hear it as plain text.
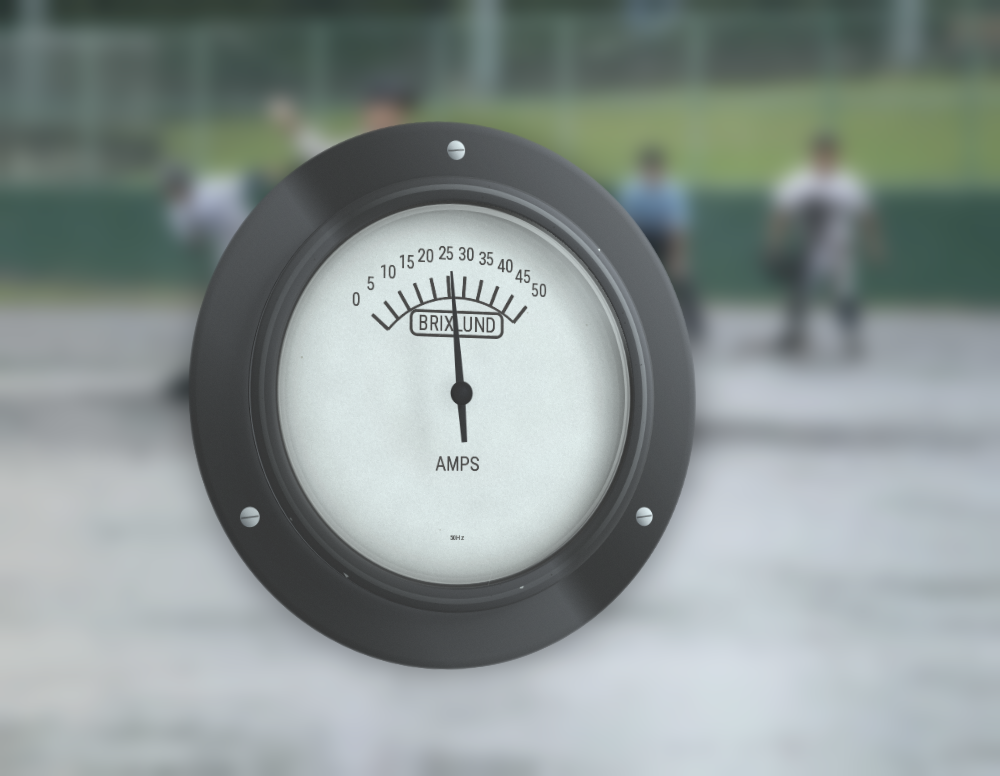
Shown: 25 A
